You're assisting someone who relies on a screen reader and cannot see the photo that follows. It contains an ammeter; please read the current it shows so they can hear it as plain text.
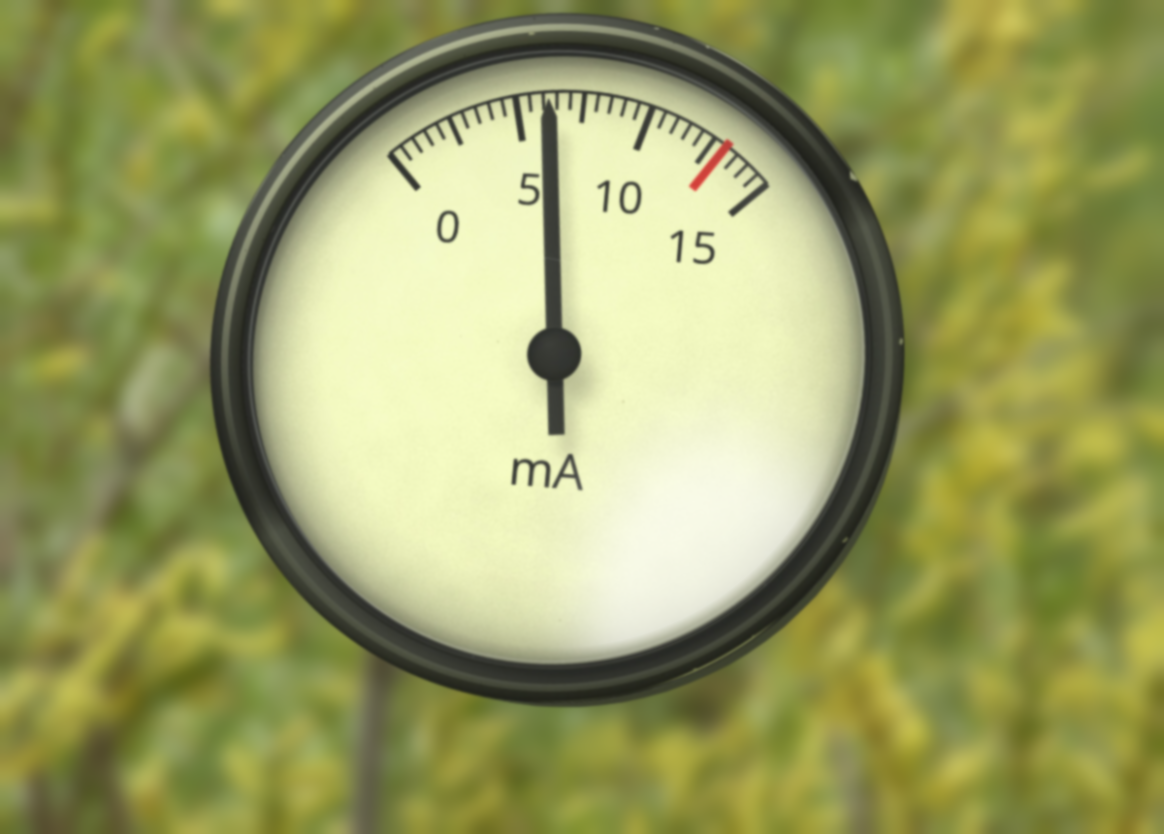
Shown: 6.25 mA
